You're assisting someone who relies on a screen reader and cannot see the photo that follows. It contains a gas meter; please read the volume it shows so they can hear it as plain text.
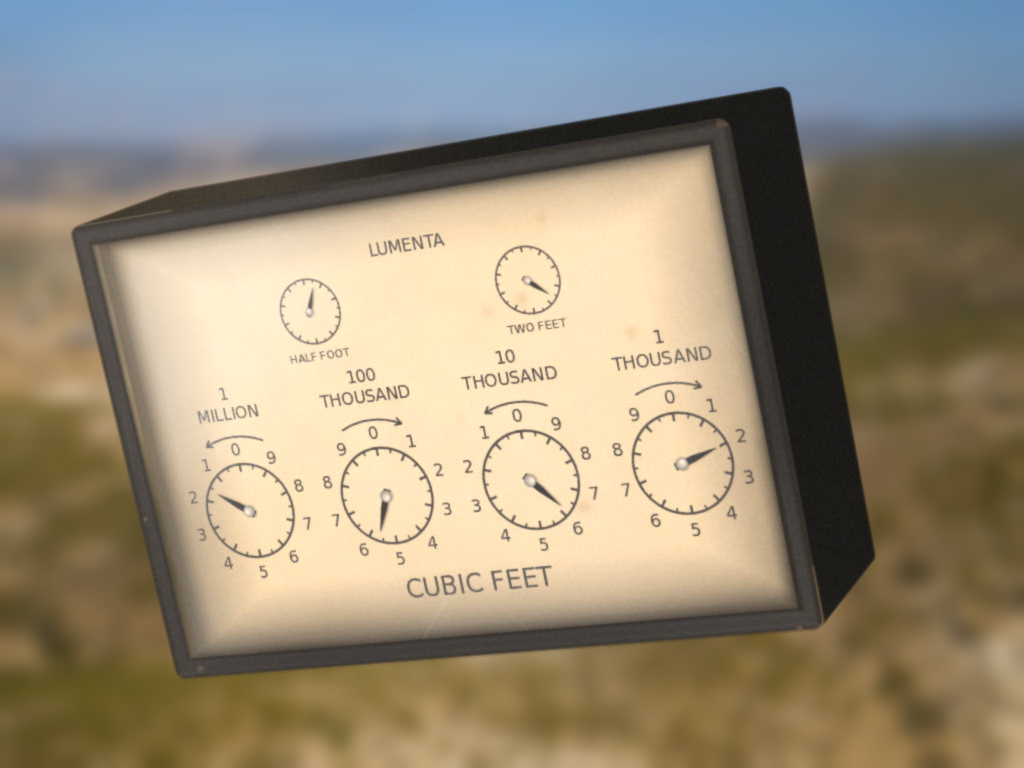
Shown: 156200 ft³
